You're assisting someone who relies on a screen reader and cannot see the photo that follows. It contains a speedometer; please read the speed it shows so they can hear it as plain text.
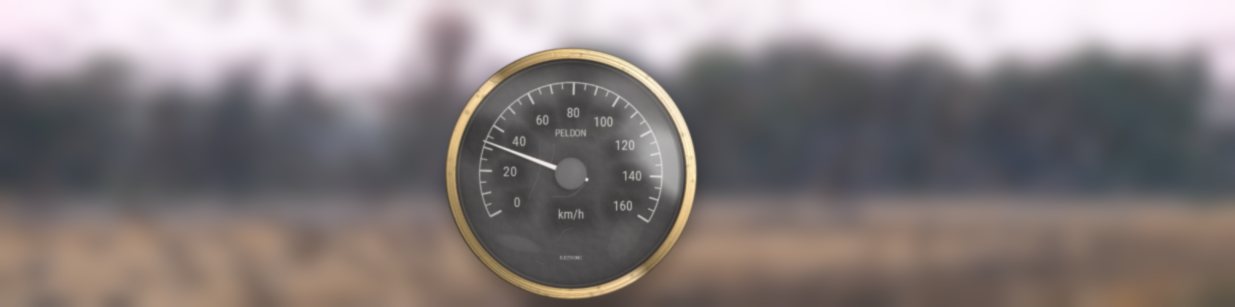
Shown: 32.5 km/h
